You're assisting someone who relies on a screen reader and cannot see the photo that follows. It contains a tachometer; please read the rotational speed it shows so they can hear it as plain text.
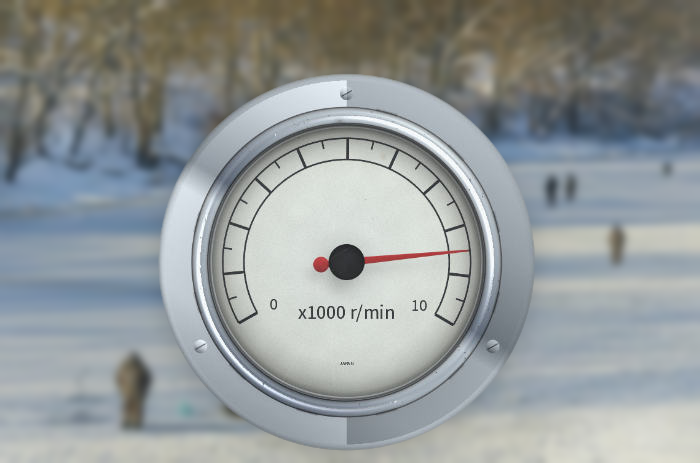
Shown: 8500 rpm
